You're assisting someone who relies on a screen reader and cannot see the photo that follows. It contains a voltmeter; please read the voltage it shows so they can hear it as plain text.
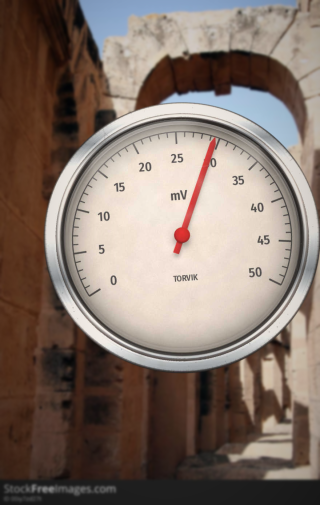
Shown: 29.5 mV
